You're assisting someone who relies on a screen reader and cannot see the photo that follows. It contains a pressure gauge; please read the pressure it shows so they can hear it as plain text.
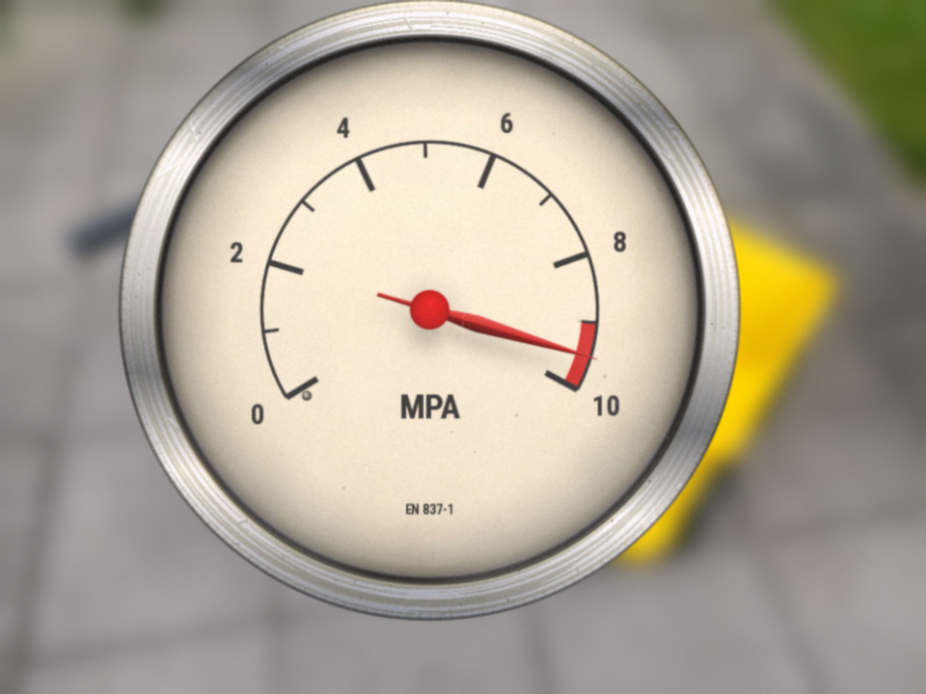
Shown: 9.5 MPa
